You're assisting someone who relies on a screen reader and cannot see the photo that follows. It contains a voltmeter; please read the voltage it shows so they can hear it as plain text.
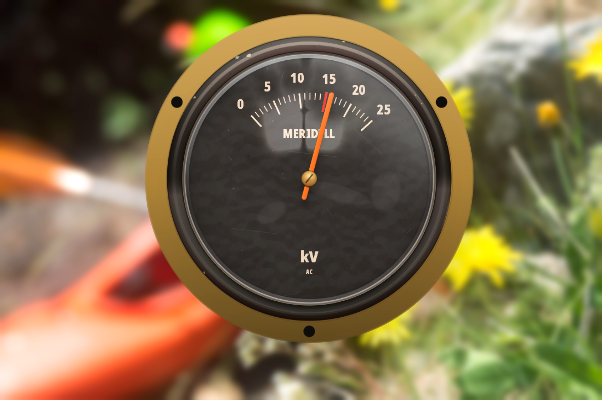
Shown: 16 kV
